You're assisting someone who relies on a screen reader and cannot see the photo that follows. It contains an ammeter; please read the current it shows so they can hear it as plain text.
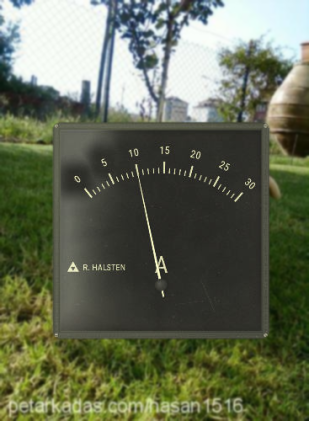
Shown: 10 A
